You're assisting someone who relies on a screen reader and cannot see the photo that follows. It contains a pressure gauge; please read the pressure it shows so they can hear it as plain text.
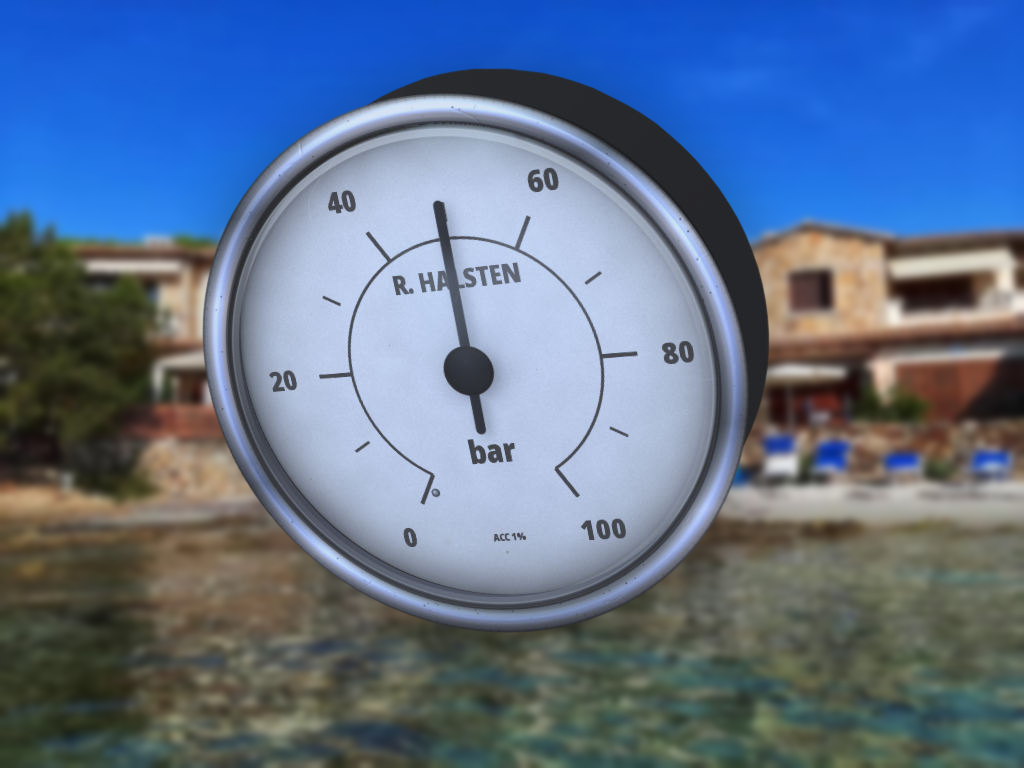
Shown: 50 bar
